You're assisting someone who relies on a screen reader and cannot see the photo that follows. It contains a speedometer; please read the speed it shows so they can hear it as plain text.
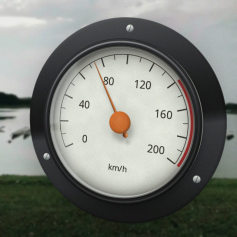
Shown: 75 km/h
